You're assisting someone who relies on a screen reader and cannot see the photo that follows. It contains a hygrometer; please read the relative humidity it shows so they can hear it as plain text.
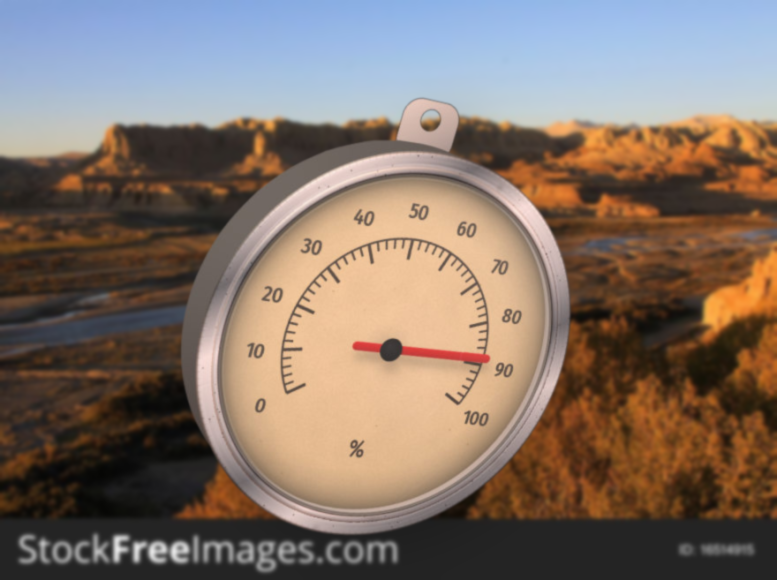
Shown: 88 %
